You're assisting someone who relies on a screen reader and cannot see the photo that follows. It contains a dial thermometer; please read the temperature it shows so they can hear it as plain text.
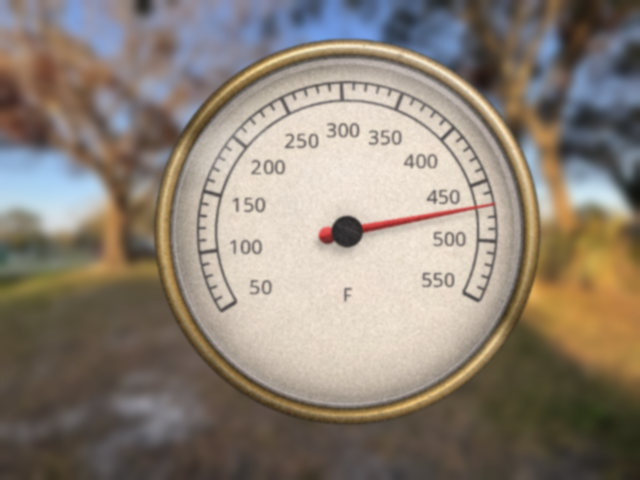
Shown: 470 °F
